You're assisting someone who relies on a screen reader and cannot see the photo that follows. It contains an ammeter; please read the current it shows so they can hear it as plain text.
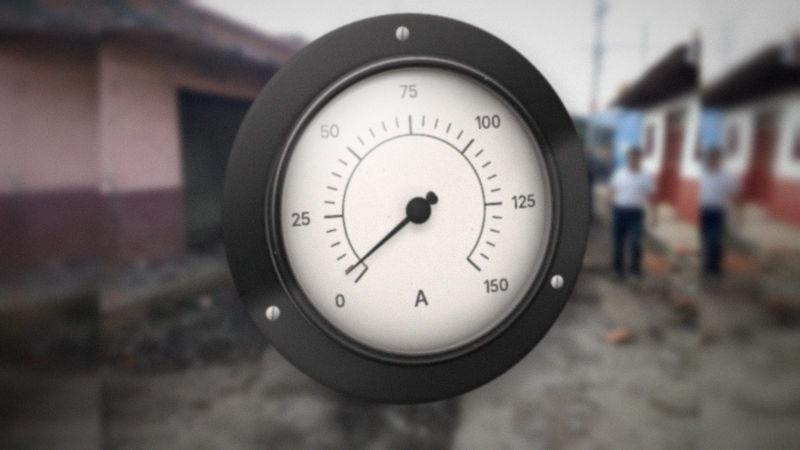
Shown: 5 A
